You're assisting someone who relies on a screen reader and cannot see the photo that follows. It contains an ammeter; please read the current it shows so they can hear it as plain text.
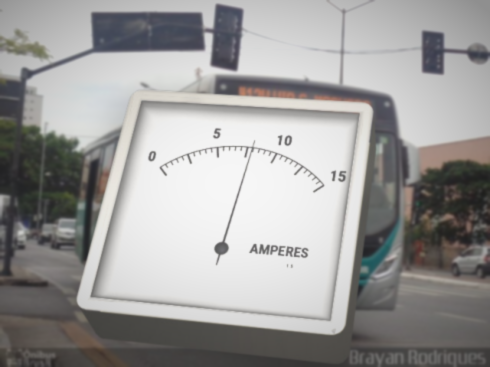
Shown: 8 A
